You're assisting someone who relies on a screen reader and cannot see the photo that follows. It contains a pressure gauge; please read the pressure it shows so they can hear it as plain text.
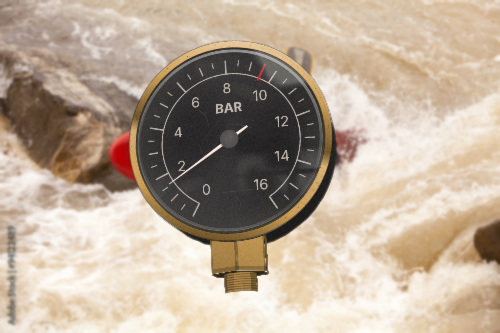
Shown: 1.5 bar
